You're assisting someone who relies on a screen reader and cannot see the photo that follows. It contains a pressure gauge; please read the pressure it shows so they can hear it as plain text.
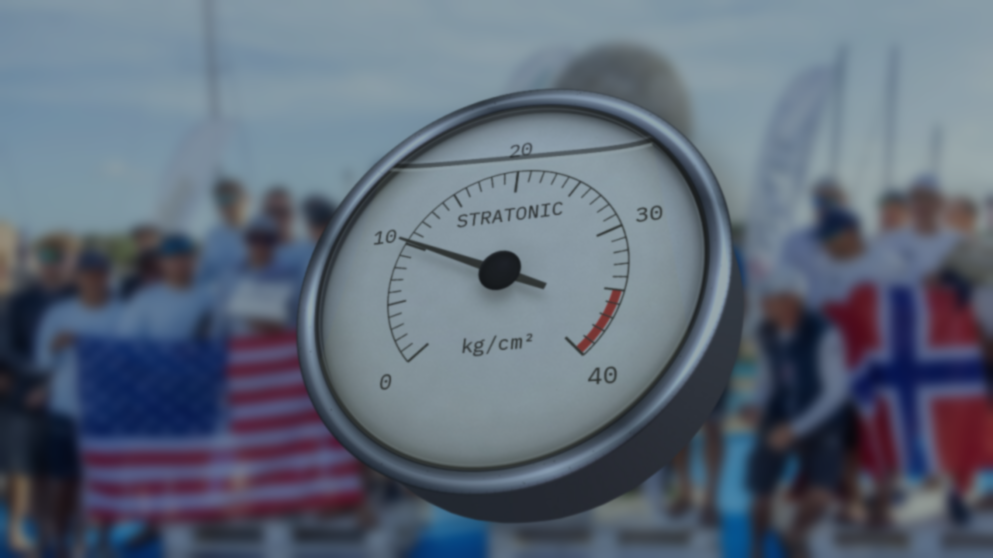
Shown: 10 kg/cm²
